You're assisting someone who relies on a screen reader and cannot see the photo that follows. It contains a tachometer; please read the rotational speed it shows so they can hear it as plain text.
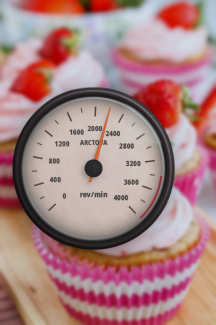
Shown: 2200 rpm
